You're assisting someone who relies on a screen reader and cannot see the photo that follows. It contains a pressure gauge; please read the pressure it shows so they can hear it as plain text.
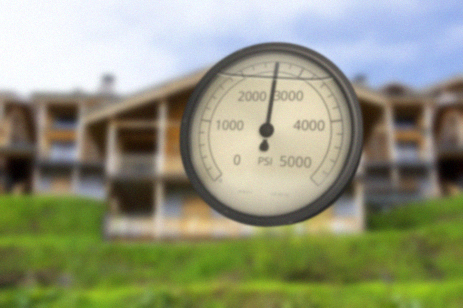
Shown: 2600 psi
